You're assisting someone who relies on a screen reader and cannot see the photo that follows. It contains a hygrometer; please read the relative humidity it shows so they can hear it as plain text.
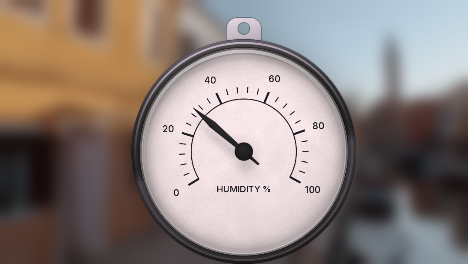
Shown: 30 %
